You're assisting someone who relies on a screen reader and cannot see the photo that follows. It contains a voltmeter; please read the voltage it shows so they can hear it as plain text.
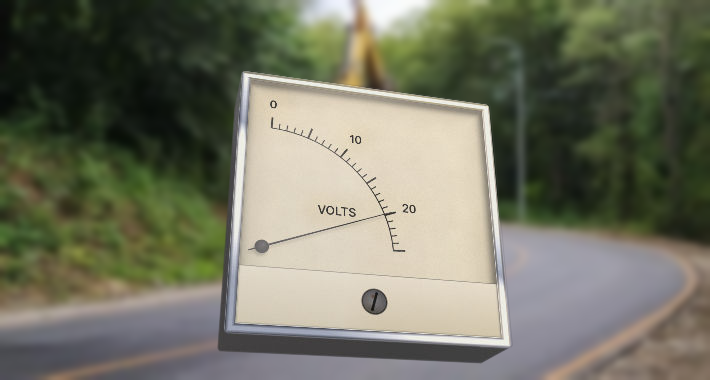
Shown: 20 V
